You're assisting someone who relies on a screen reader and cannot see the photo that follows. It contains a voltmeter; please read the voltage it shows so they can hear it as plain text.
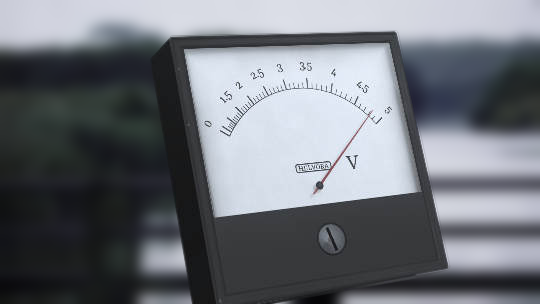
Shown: 4.8 V
